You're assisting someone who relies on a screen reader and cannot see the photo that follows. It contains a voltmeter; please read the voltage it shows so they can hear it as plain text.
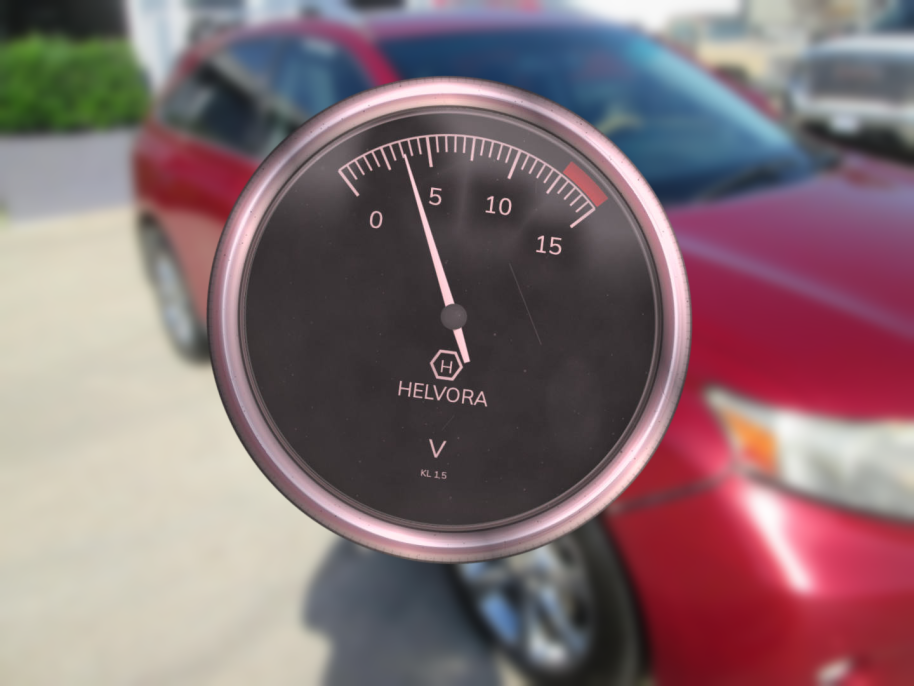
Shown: 3.5 V
